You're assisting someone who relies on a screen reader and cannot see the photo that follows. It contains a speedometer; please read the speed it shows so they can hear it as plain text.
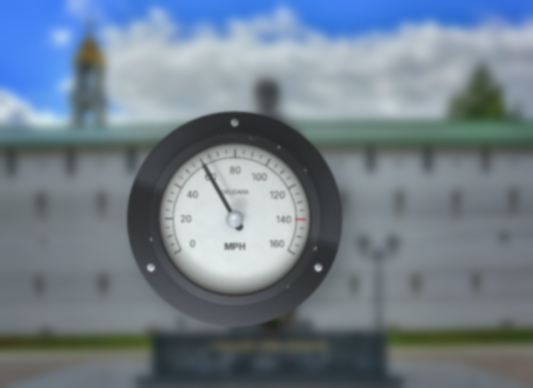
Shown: 60 mph
